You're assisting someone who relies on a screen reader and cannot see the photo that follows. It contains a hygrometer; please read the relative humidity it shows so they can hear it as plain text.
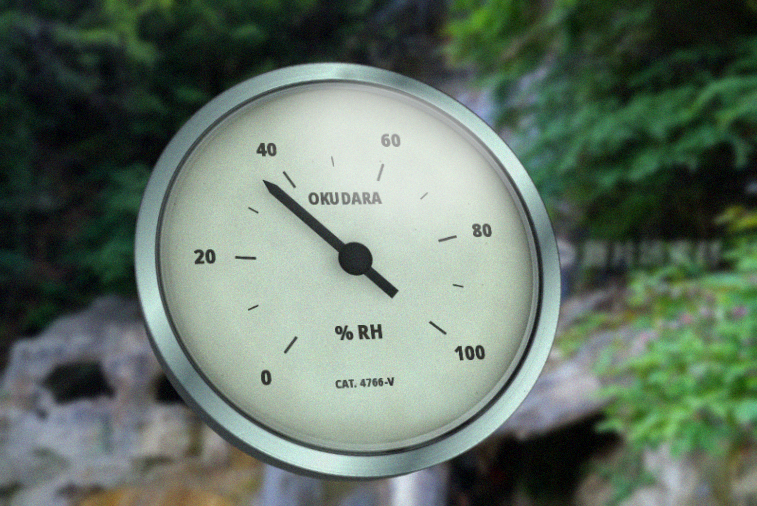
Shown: 35 %
